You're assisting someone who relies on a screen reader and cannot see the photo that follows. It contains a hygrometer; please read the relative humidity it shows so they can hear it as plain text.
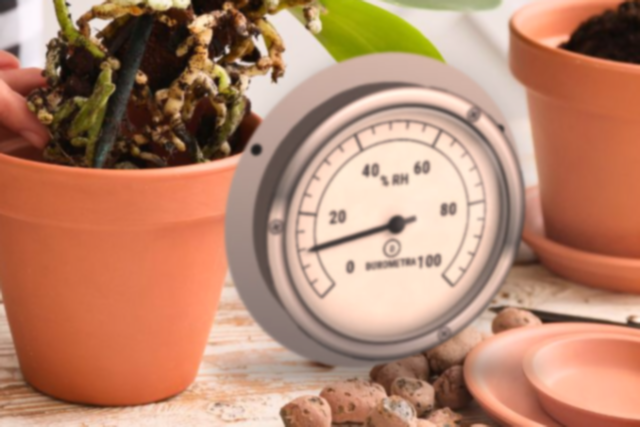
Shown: 12 %
